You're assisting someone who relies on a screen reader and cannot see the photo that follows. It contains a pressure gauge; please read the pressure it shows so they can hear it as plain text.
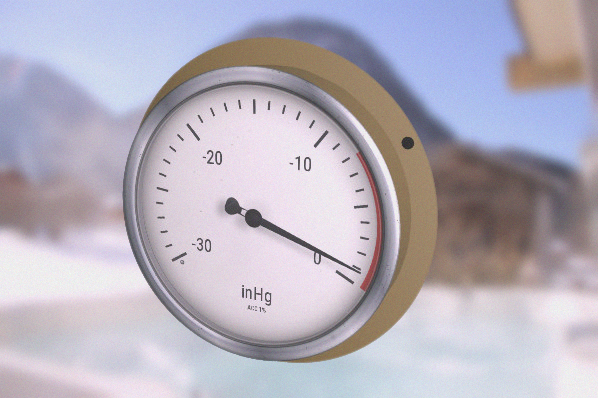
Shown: -1 inHg
